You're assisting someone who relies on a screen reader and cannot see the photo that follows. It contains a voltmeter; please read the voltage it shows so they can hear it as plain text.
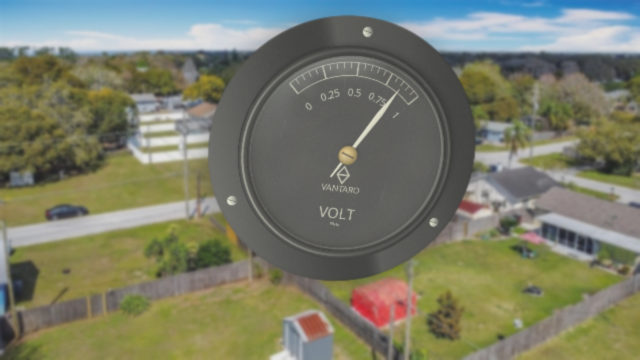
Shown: 0.85 V
